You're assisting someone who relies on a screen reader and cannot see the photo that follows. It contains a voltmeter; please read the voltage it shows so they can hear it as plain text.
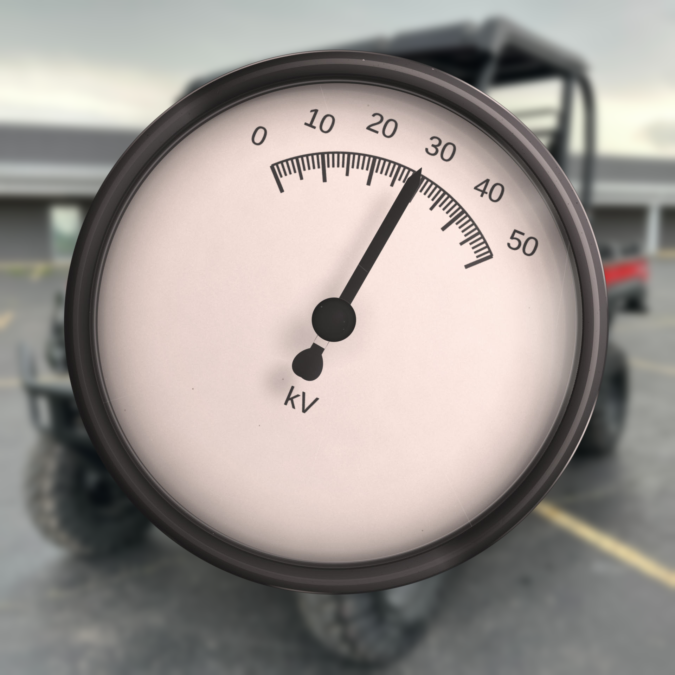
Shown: 29 kV
